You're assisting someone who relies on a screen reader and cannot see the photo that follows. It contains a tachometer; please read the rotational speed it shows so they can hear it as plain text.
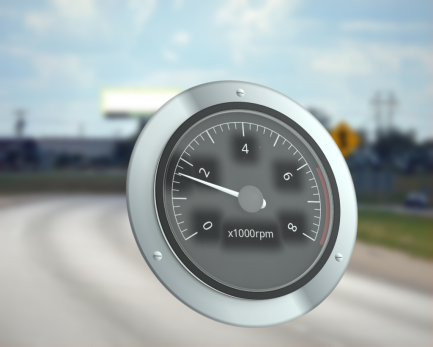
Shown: 1600 rpm
